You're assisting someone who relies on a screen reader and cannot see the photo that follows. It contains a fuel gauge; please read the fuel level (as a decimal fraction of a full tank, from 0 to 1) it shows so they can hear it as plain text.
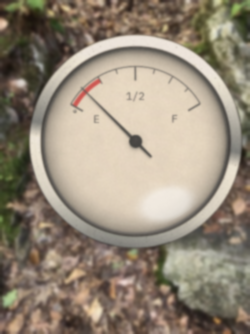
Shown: 0.125
